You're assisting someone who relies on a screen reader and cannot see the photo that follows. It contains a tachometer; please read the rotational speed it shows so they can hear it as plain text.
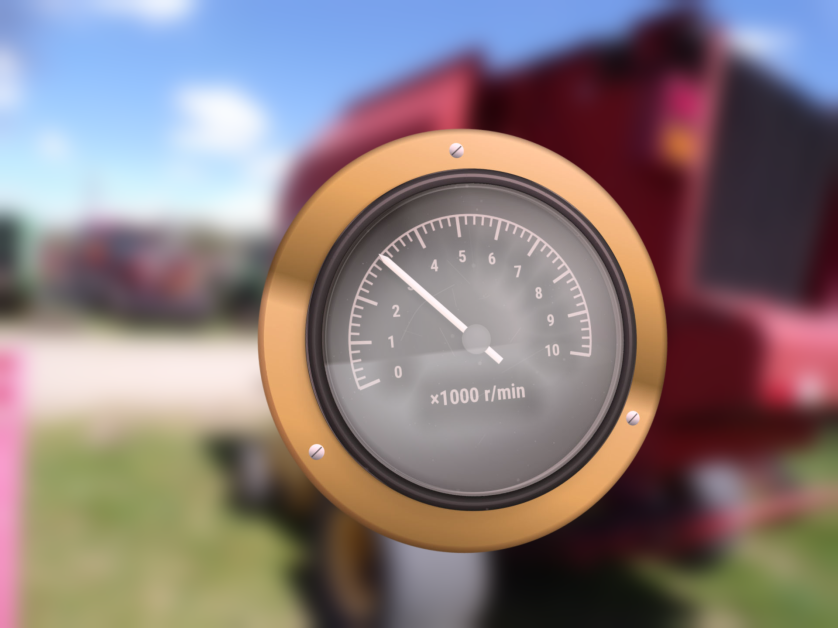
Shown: 3000 rpm
